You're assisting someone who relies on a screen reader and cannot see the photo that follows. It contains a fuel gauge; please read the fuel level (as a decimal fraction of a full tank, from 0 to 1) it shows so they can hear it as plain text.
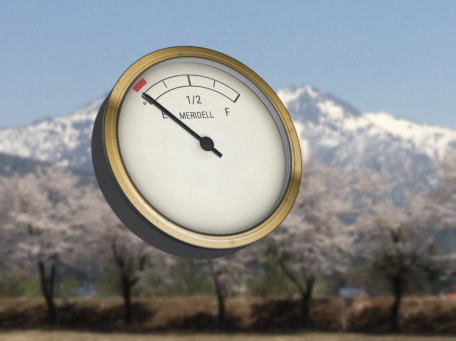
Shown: 0
